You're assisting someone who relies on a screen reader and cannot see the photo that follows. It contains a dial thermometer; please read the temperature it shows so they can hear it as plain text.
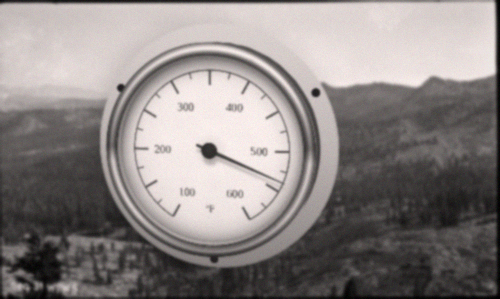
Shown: 537.5 °F
